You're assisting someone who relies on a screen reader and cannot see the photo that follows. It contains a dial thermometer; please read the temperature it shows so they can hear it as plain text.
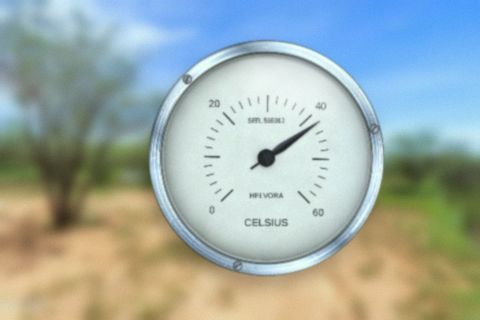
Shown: 42 °C
